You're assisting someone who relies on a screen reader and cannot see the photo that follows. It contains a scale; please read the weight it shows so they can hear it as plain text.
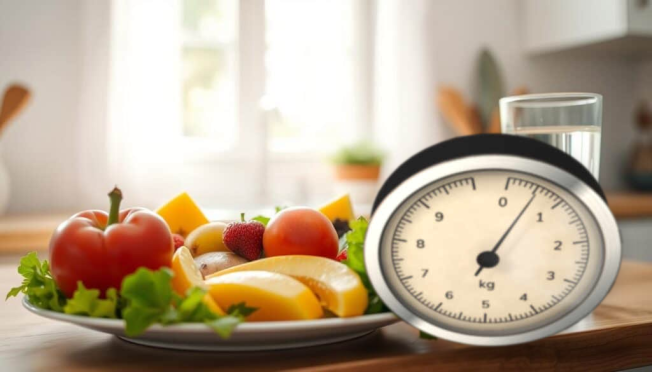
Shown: 0.5 kg
